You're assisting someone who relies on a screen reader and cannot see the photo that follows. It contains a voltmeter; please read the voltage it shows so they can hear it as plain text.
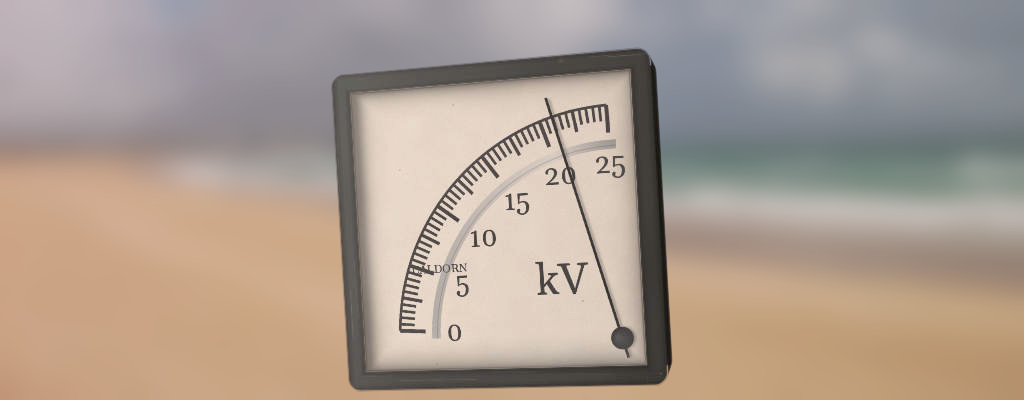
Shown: 21 kV
